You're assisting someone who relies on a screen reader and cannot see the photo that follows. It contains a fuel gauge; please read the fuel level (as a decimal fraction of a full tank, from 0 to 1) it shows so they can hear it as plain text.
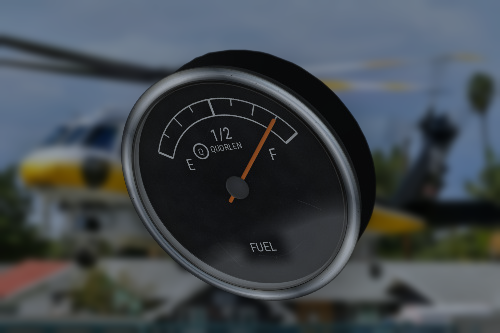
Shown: 0.875
